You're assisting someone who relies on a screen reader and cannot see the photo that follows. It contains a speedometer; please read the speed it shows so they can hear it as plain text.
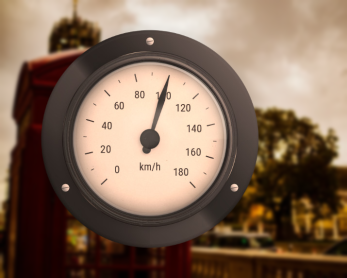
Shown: 100 km/h
